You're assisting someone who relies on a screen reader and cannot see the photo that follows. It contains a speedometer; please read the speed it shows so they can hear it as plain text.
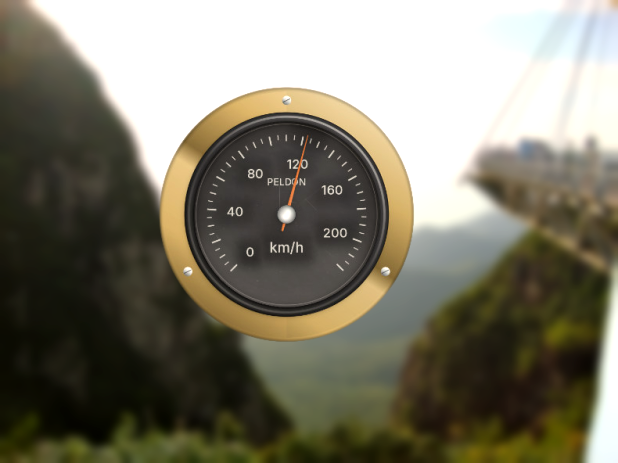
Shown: 122.5 km/h
